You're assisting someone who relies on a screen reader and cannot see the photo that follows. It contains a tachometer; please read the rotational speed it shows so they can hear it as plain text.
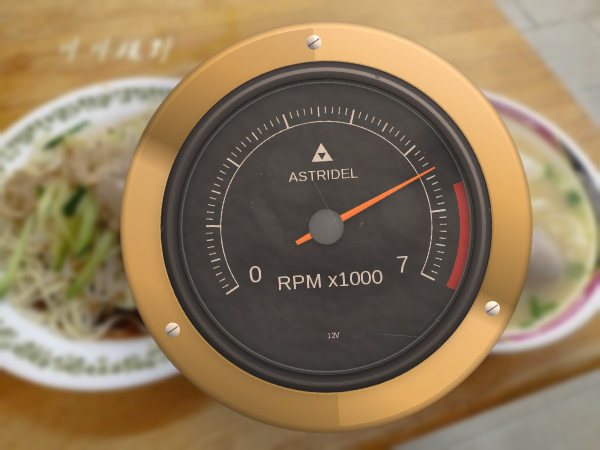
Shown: 5400 rpm
